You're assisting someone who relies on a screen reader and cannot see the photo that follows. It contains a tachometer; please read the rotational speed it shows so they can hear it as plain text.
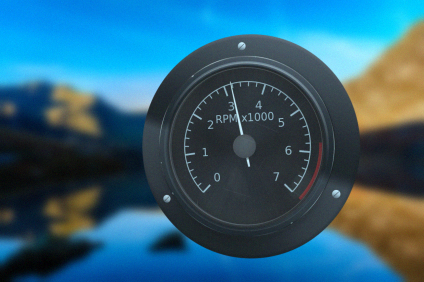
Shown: 3200 rpm
